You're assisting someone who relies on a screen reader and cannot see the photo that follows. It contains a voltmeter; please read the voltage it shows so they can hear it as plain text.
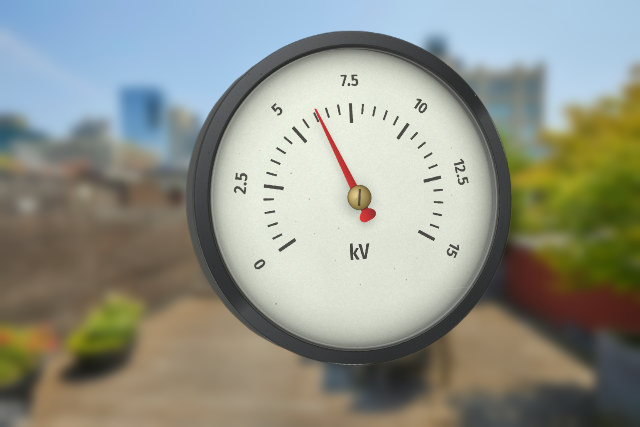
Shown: 6 kV
